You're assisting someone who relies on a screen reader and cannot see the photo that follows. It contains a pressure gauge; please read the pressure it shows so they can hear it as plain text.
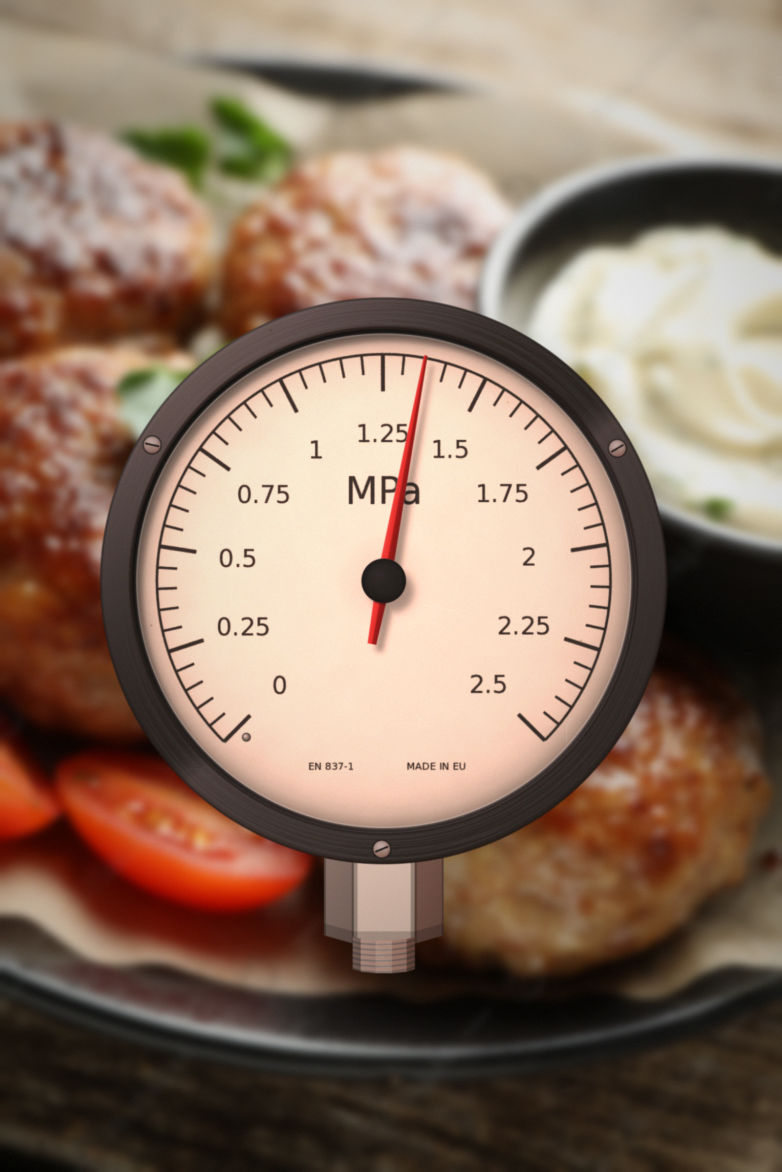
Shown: 1.35 MPa
